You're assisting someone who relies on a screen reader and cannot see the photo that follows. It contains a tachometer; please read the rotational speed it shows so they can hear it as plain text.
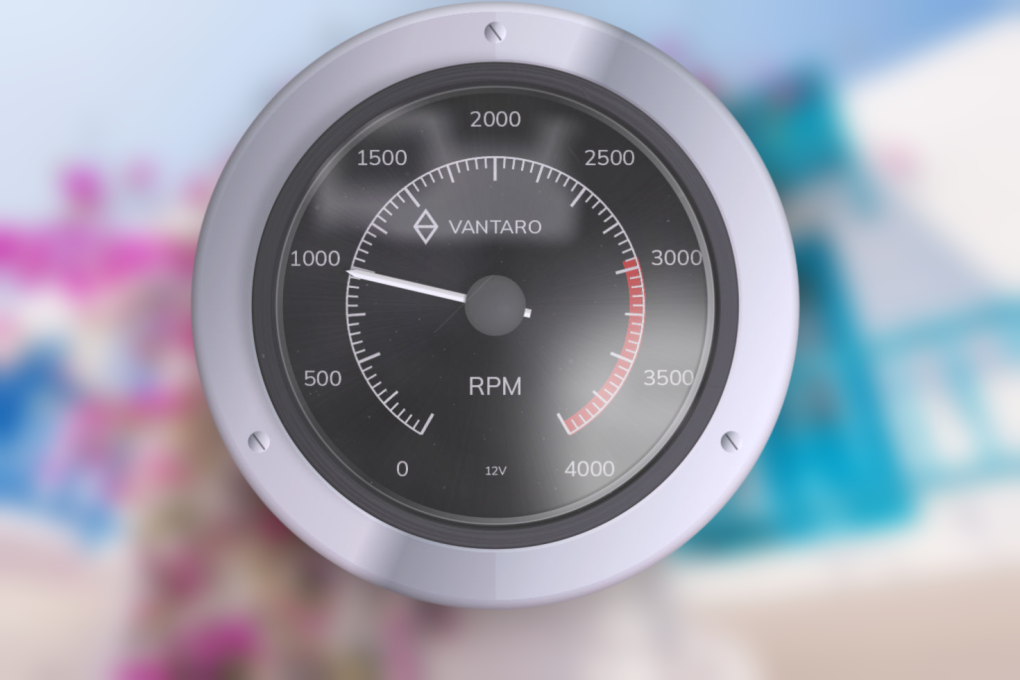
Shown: 975 rpm
